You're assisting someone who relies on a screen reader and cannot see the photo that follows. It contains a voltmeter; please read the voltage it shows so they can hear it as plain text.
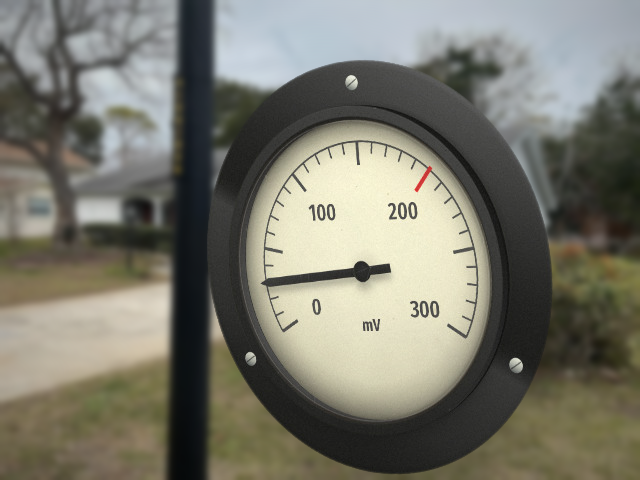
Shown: 30 mV
